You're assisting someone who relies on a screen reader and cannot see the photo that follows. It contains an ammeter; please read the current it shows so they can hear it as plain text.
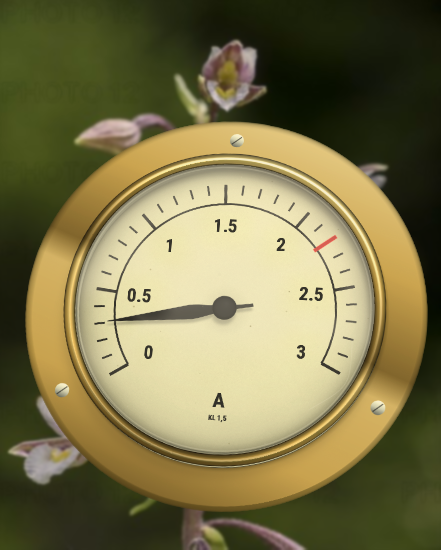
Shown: 0.3 A
